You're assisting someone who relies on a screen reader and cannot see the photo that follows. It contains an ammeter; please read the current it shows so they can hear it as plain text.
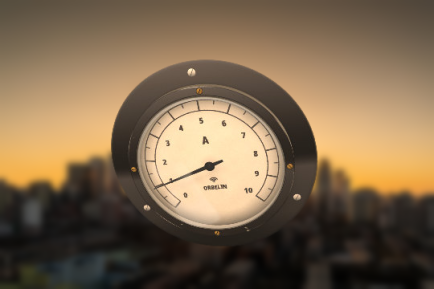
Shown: 1 A
